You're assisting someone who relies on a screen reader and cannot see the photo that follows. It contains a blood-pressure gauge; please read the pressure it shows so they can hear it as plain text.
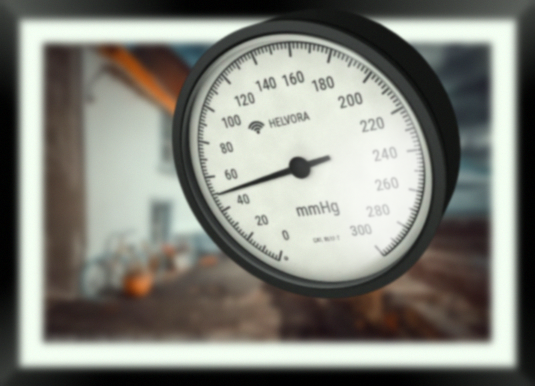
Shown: 50 mmHg
